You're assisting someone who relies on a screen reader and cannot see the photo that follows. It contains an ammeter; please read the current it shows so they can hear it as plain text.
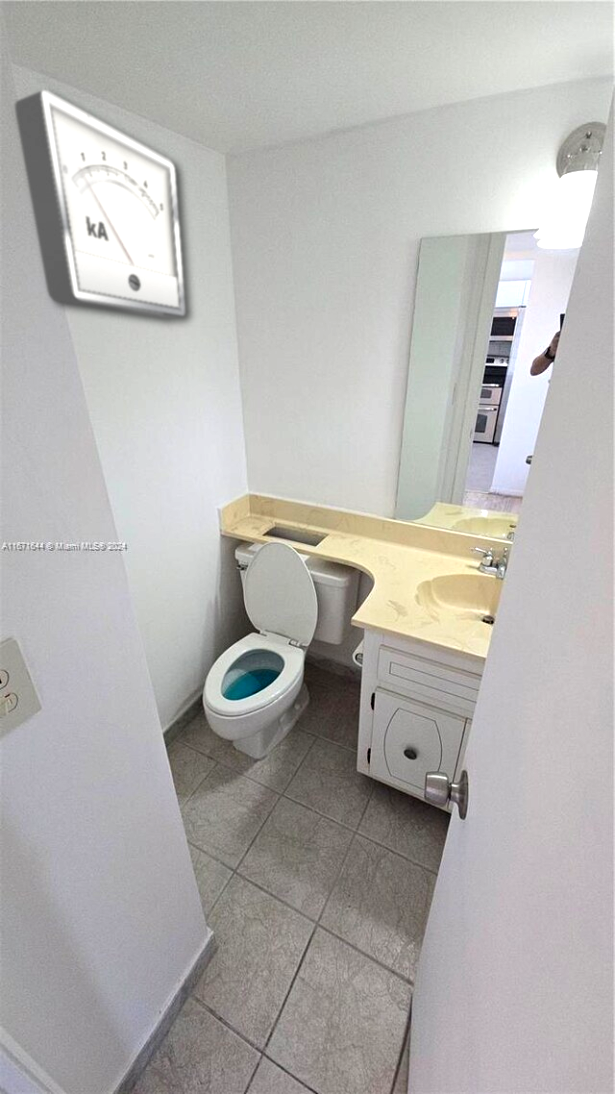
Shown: 0.5 kA
